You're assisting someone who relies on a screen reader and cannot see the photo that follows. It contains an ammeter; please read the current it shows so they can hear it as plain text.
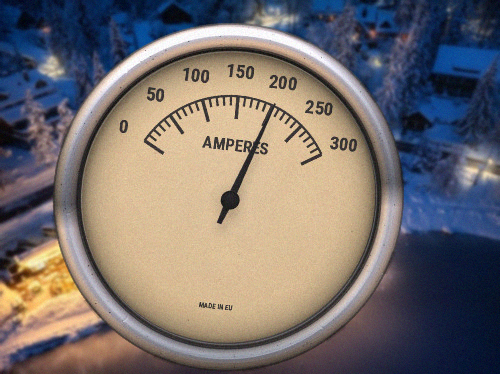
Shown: 200 A
